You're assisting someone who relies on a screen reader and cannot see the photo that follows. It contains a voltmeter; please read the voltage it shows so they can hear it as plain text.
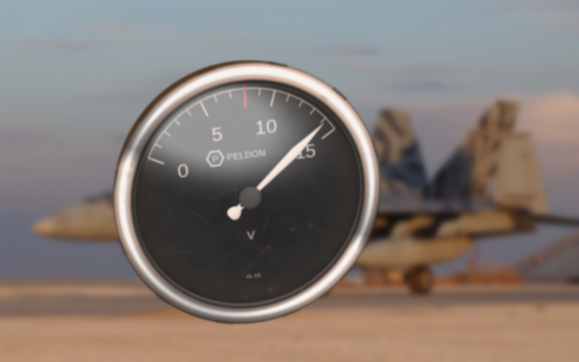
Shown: 14 V
